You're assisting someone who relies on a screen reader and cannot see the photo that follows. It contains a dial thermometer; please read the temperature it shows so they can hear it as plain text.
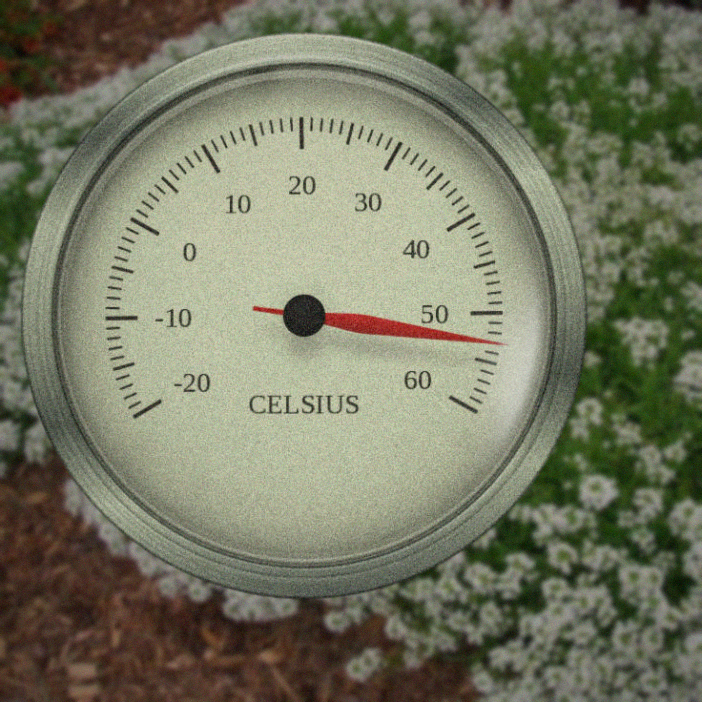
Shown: 53 °C
